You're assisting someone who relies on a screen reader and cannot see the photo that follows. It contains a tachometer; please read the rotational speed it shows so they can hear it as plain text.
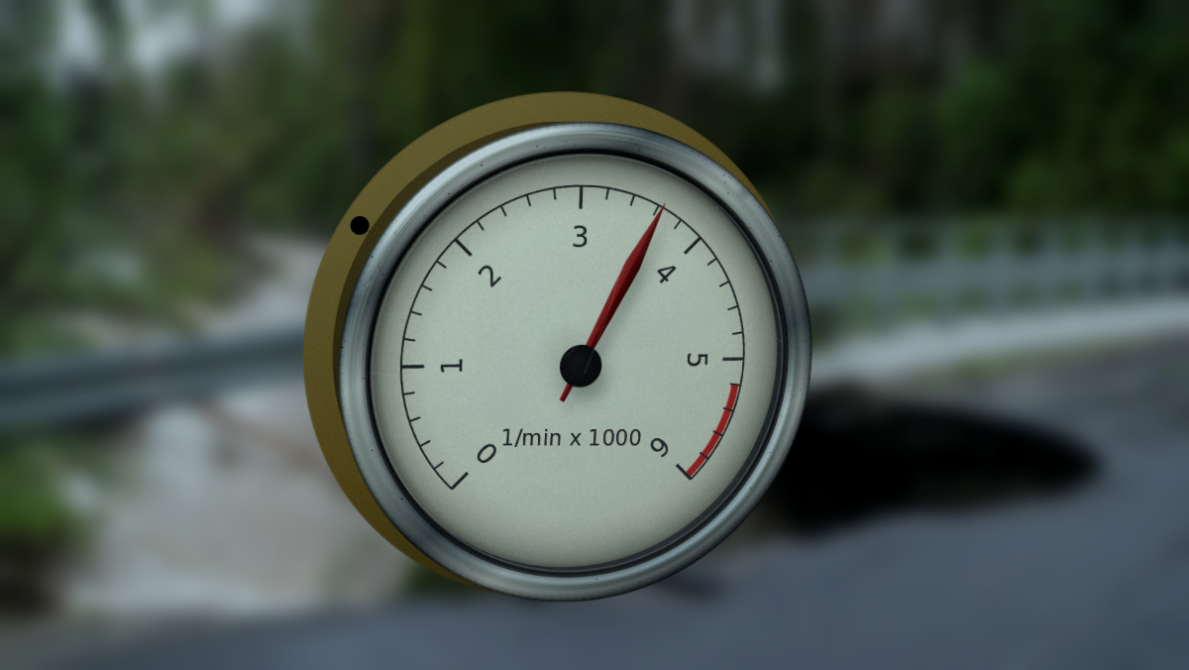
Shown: 3600 rpm
